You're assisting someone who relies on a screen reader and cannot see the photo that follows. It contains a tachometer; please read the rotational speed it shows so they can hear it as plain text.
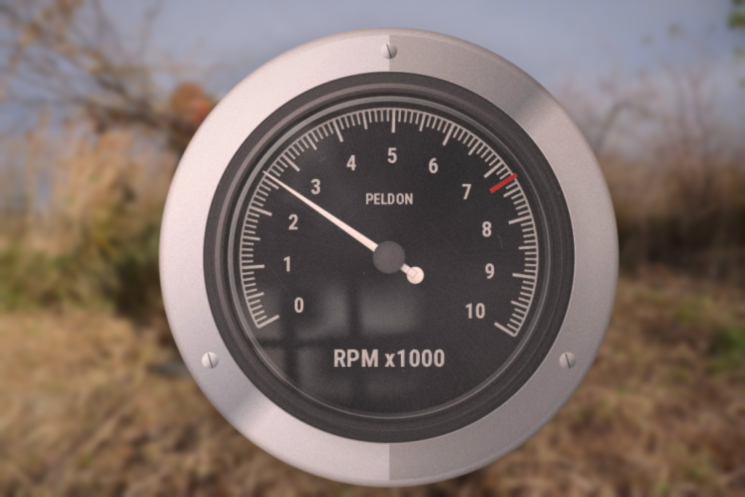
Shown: 2600 rpm
